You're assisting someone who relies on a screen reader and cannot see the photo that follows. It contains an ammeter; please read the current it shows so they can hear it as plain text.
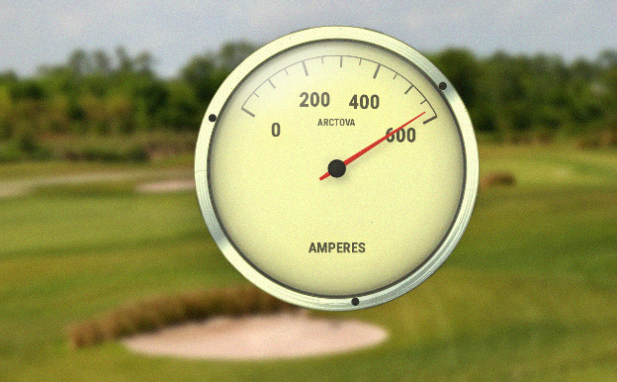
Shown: 575 A
